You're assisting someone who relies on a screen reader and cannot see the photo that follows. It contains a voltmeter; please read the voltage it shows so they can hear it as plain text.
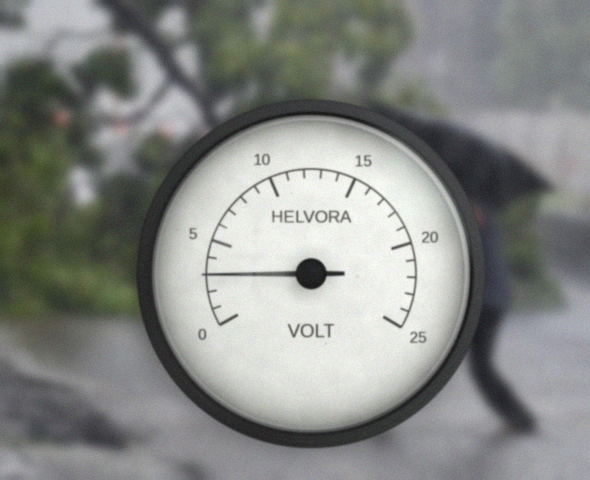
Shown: 3 V
